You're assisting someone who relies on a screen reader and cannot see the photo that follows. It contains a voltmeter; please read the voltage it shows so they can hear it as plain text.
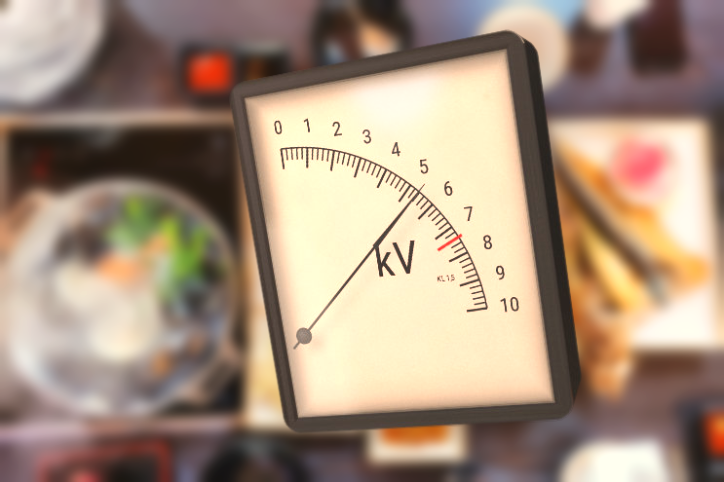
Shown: 5.4 kV
